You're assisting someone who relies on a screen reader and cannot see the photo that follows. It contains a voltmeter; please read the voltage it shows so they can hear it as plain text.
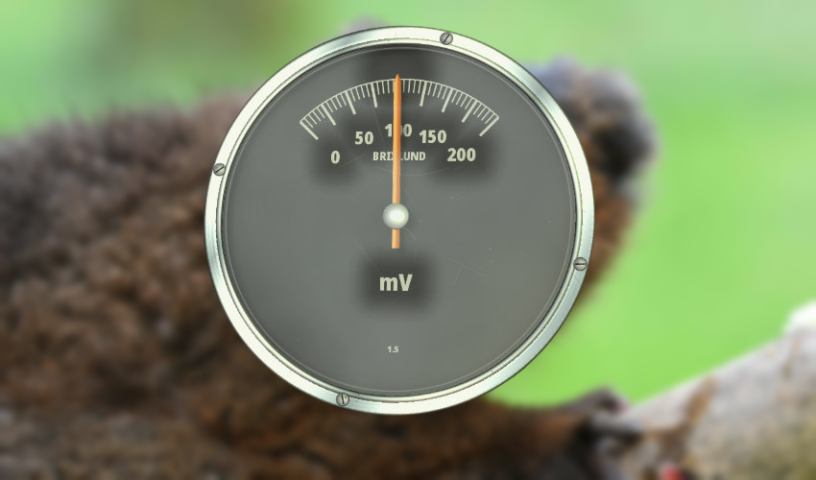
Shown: 100 mV
